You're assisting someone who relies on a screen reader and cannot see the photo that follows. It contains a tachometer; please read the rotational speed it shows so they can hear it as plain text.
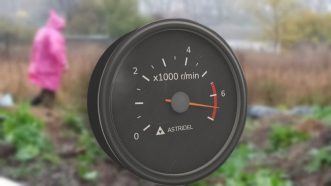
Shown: 6500 rpm
